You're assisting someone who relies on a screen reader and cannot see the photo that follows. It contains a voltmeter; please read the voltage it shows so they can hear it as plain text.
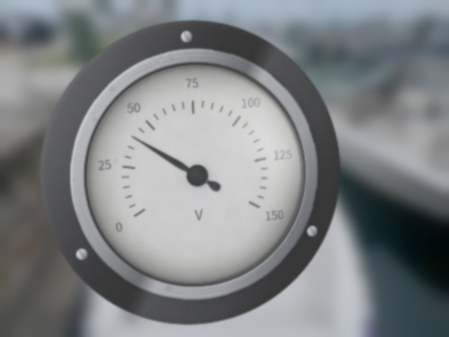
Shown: 40 V
